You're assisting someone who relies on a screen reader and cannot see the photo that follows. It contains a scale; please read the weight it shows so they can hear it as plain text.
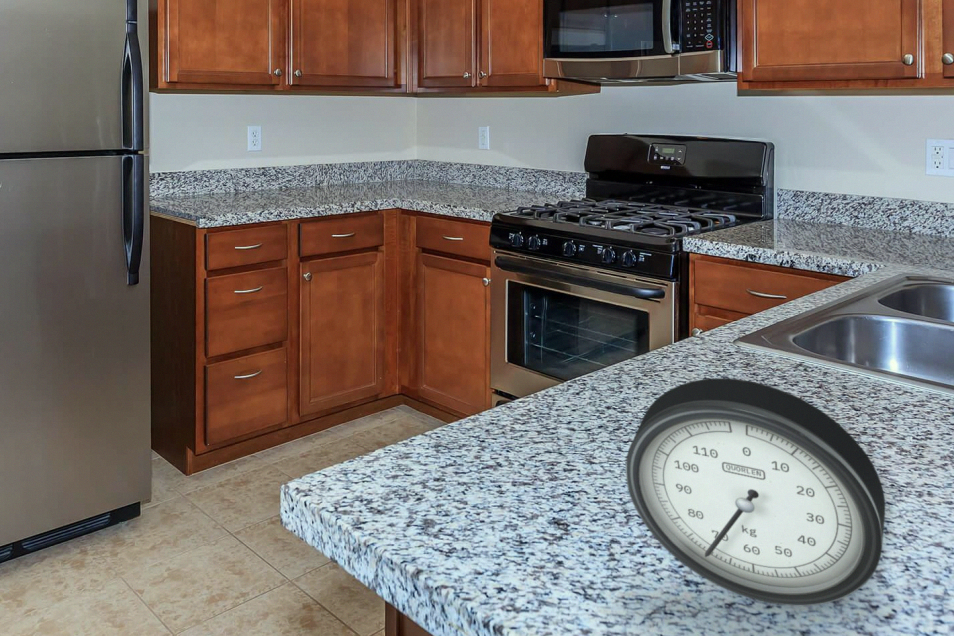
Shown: 70 kg
